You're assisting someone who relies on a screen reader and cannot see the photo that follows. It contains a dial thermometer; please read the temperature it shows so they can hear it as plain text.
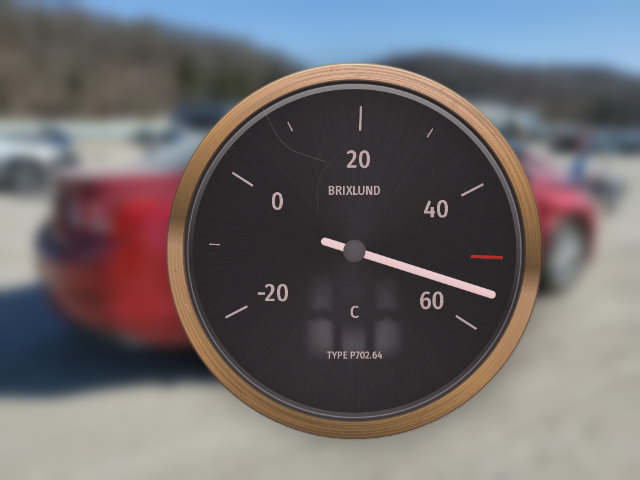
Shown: 55 °C
